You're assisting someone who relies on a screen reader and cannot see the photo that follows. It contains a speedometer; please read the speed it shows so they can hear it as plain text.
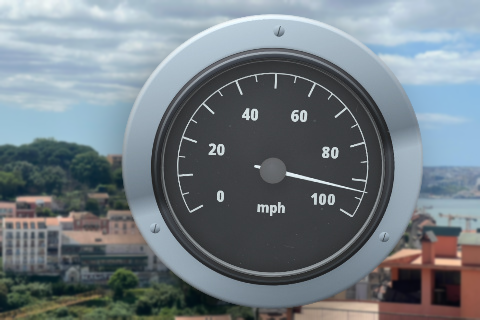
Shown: 92.5 mph
